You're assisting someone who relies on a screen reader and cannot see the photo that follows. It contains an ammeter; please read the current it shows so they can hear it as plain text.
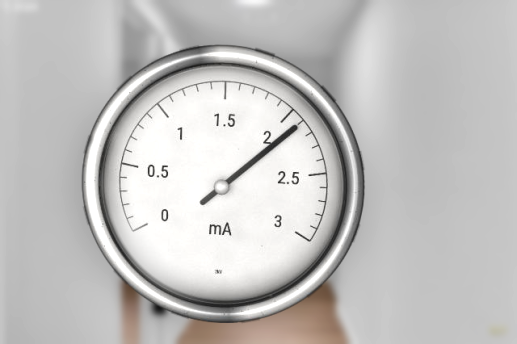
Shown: 2.1 mA
